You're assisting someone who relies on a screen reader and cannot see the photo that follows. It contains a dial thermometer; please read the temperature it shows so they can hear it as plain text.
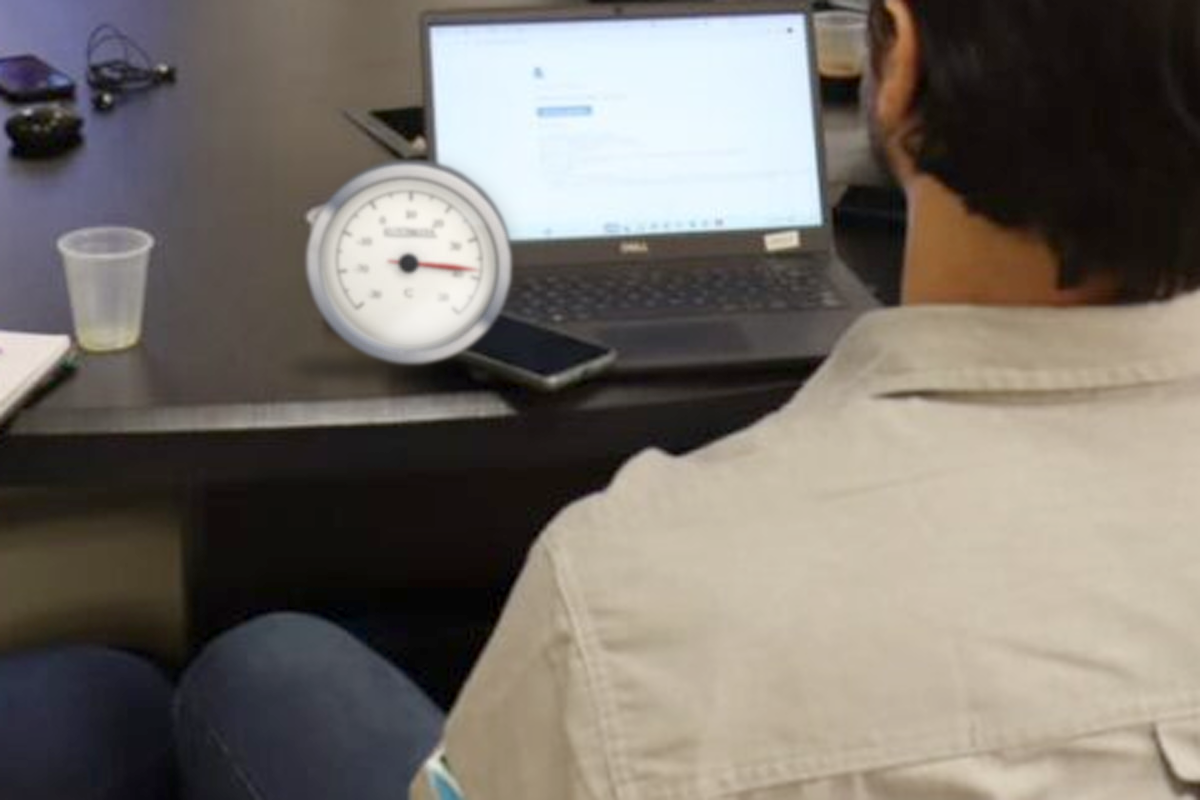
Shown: 37.5 °C
